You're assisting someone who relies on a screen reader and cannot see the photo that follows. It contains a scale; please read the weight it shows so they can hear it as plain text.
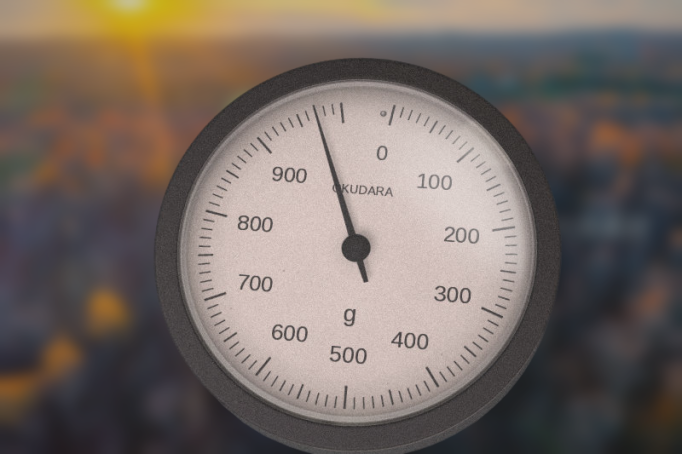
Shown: 970 g
